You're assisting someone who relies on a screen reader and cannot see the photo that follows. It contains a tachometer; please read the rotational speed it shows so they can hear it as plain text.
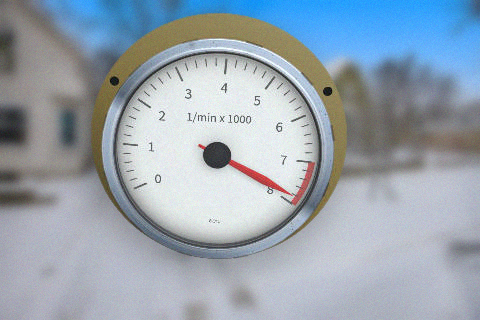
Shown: 7800 rpm
